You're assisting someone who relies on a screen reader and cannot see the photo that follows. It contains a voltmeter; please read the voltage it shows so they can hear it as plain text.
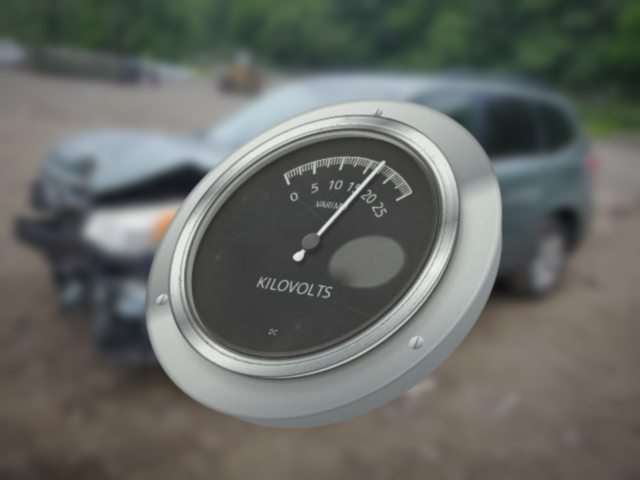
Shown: 17.5 kV
